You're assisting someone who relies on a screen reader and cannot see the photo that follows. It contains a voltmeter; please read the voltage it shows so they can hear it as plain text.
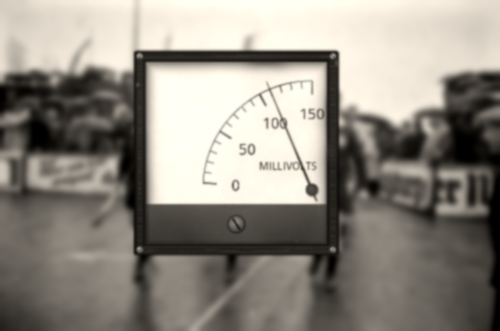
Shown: 110 mV
